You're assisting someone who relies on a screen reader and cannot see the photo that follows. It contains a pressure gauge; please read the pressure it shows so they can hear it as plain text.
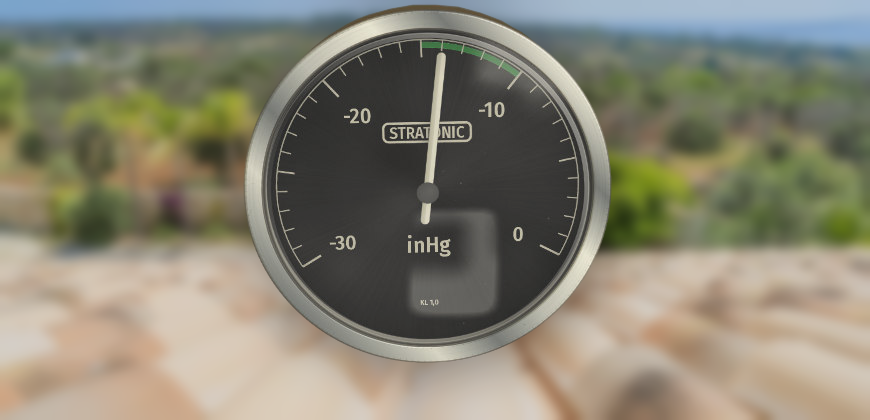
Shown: -14 inHg
